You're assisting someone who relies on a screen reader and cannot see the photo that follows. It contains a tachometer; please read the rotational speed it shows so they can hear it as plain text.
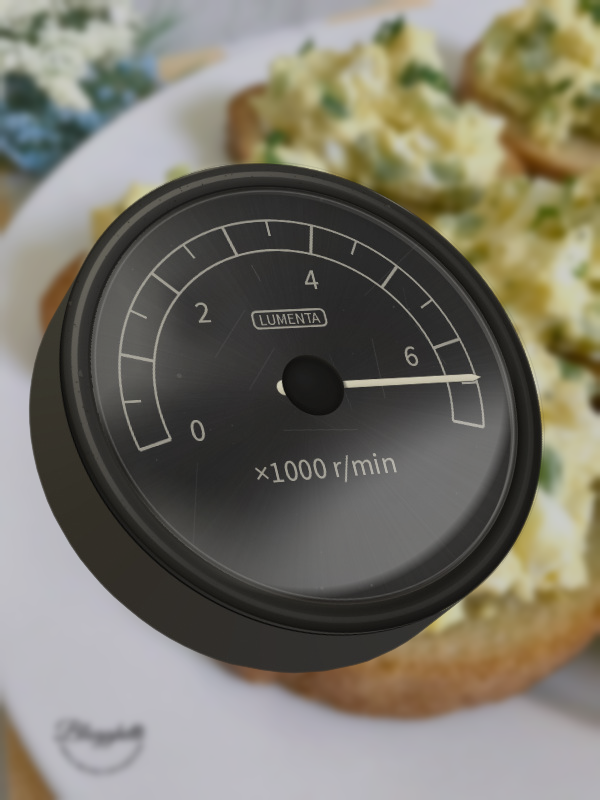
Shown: 6500 rpm
